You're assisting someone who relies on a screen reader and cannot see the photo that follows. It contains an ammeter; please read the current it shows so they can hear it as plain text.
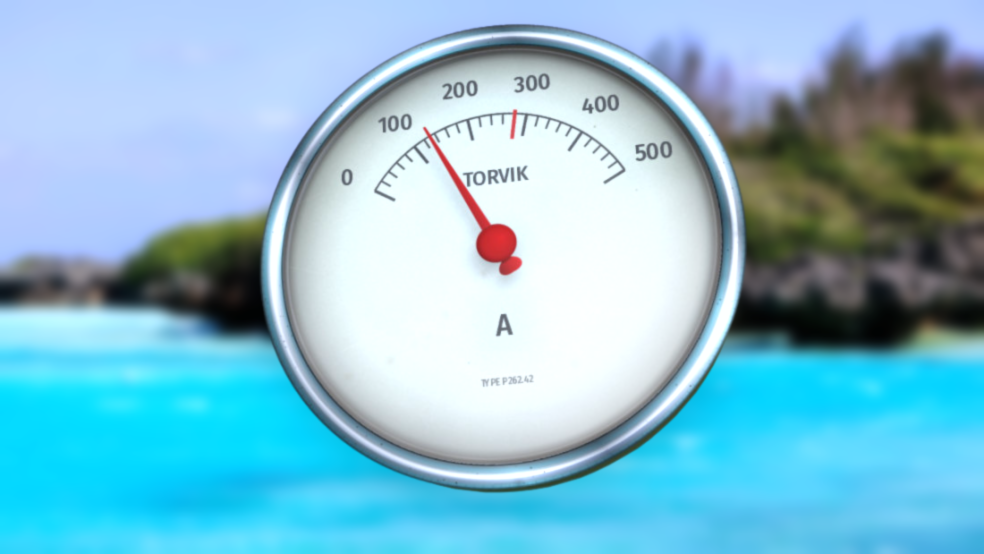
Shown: 130 A
